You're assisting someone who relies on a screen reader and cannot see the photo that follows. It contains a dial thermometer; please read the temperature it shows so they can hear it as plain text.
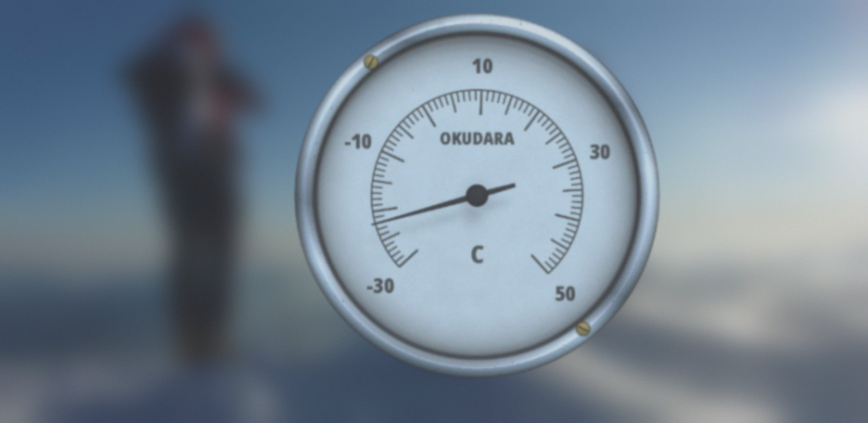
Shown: -22 °C
